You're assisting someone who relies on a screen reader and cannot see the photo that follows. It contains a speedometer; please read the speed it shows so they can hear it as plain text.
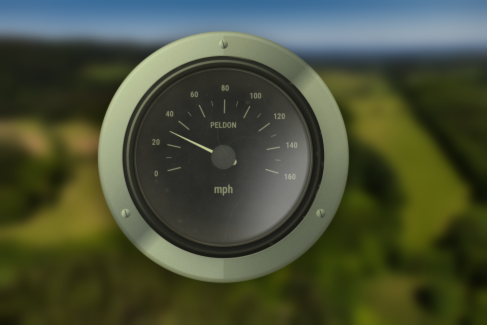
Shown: 30 mph
